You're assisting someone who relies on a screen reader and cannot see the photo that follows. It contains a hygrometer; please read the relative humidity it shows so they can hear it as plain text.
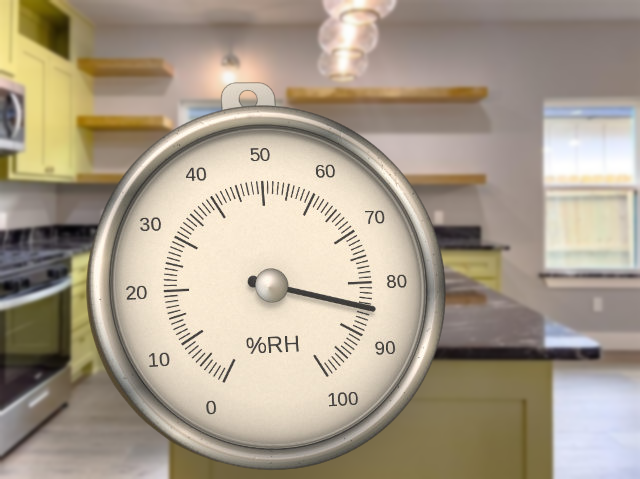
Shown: 85 %
